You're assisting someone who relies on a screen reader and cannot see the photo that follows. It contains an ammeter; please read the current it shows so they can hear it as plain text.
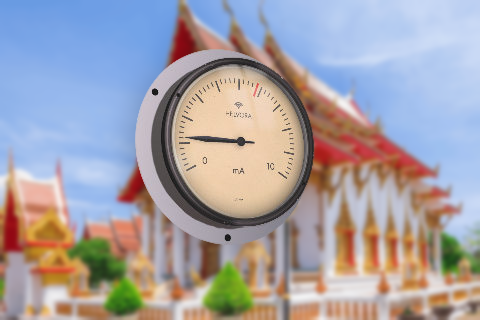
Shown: 1.2 mA
